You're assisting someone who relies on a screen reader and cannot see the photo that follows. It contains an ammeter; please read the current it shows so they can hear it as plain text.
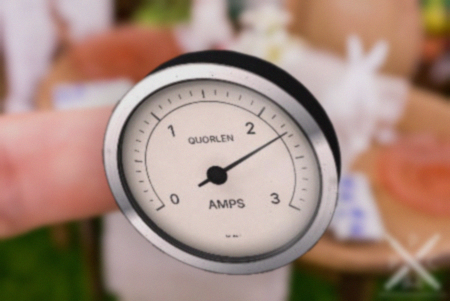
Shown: 2.25 A
